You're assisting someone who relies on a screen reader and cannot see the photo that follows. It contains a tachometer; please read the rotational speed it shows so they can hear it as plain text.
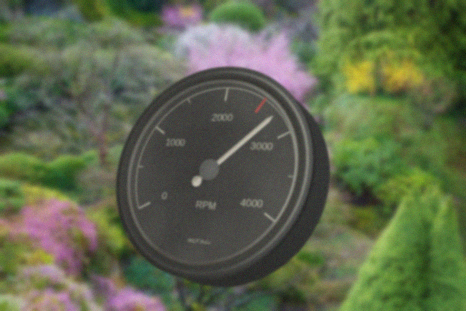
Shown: 2750 rpm
